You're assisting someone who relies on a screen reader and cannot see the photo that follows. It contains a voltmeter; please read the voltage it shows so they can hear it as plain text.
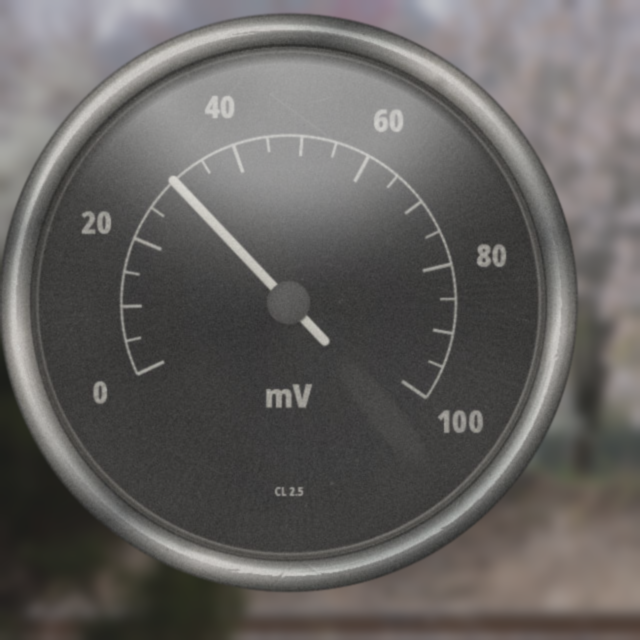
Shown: 30 mV
